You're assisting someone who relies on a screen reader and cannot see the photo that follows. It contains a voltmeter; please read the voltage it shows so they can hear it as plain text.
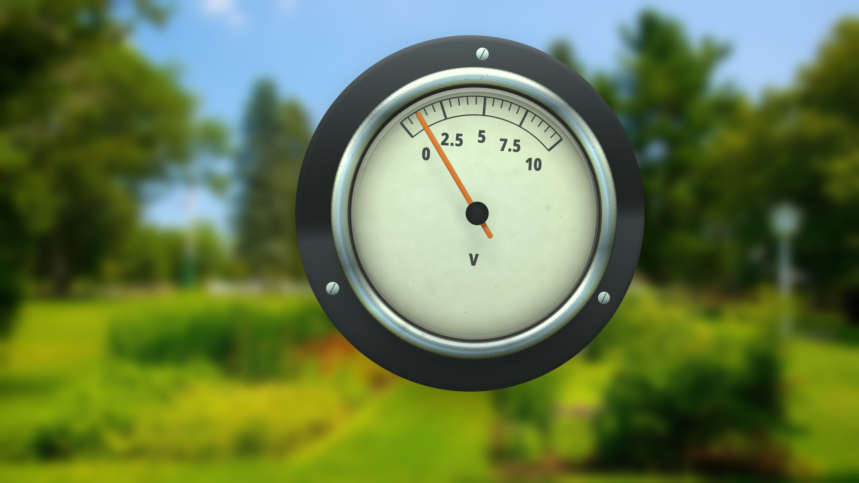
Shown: 1 V
